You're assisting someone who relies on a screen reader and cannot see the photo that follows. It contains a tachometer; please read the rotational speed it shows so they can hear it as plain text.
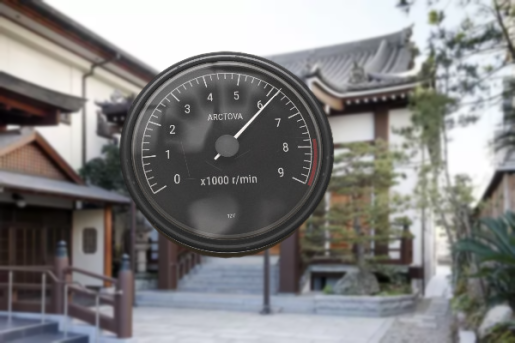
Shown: 6200 rpm
